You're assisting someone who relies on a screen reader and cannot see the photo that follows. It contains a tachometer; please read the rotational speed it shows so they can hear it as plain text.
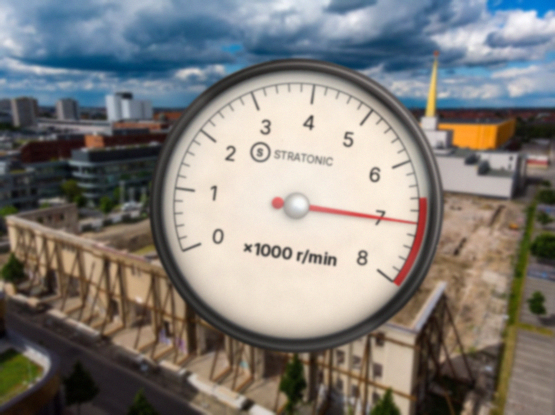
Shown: 7000 rpm
